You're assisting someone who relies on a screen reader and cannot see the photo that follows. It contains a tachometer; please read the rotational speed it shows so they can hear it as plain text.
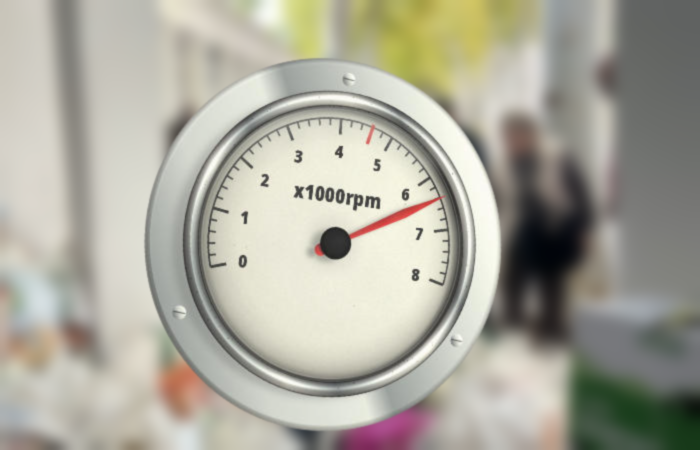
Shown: 6400 rpm
